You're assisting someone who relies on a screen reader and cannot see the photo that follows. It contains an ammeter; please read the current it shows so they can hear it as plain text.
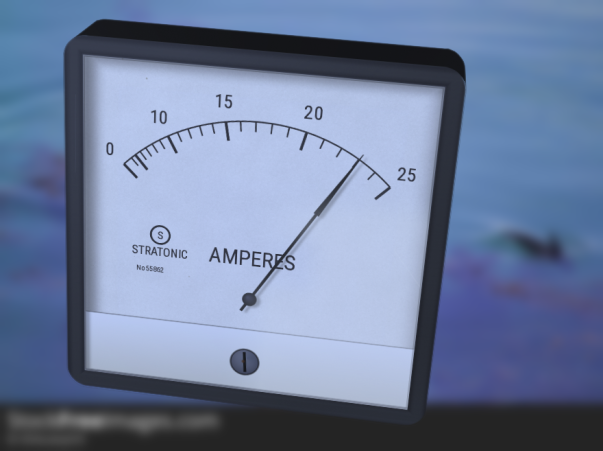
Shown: 23 A
